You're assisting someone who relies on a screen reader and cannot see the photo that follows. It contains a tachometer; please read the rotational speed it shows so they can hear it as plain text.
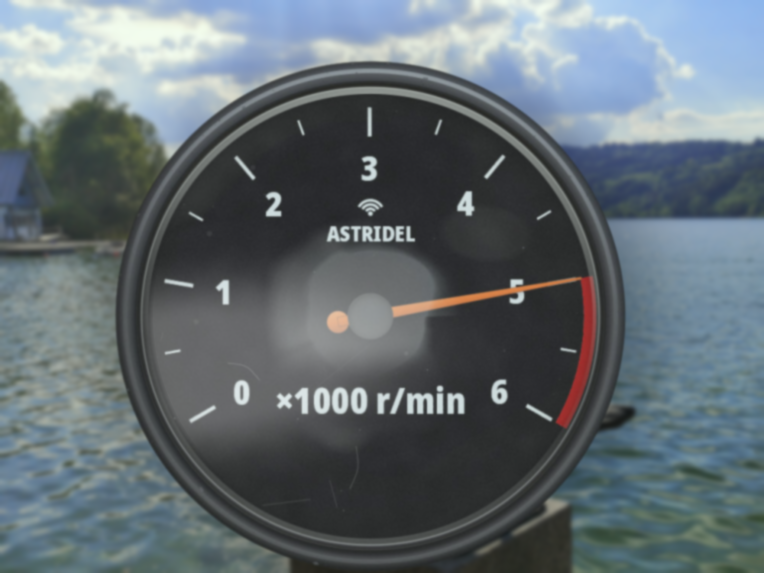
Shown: 5000 rpm
